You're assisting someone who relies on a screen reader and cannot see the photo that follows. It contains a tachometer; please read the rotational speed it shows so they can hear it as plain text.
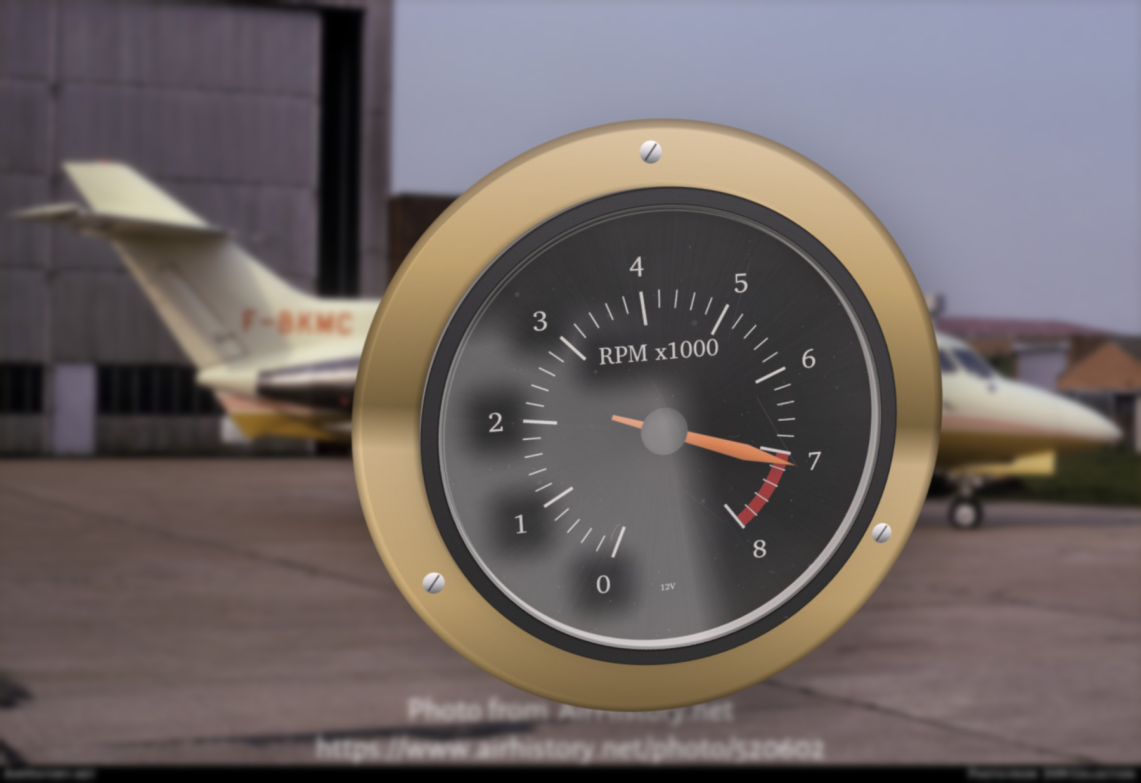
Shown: 7100 rpm
